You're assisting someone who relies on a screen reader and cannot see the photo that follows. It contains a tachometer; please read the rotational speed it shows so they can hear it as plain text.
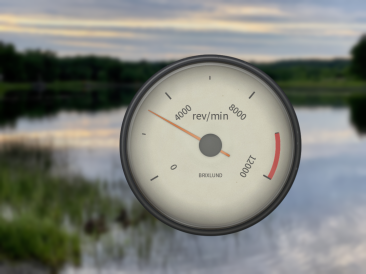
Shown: 3000 rpm
